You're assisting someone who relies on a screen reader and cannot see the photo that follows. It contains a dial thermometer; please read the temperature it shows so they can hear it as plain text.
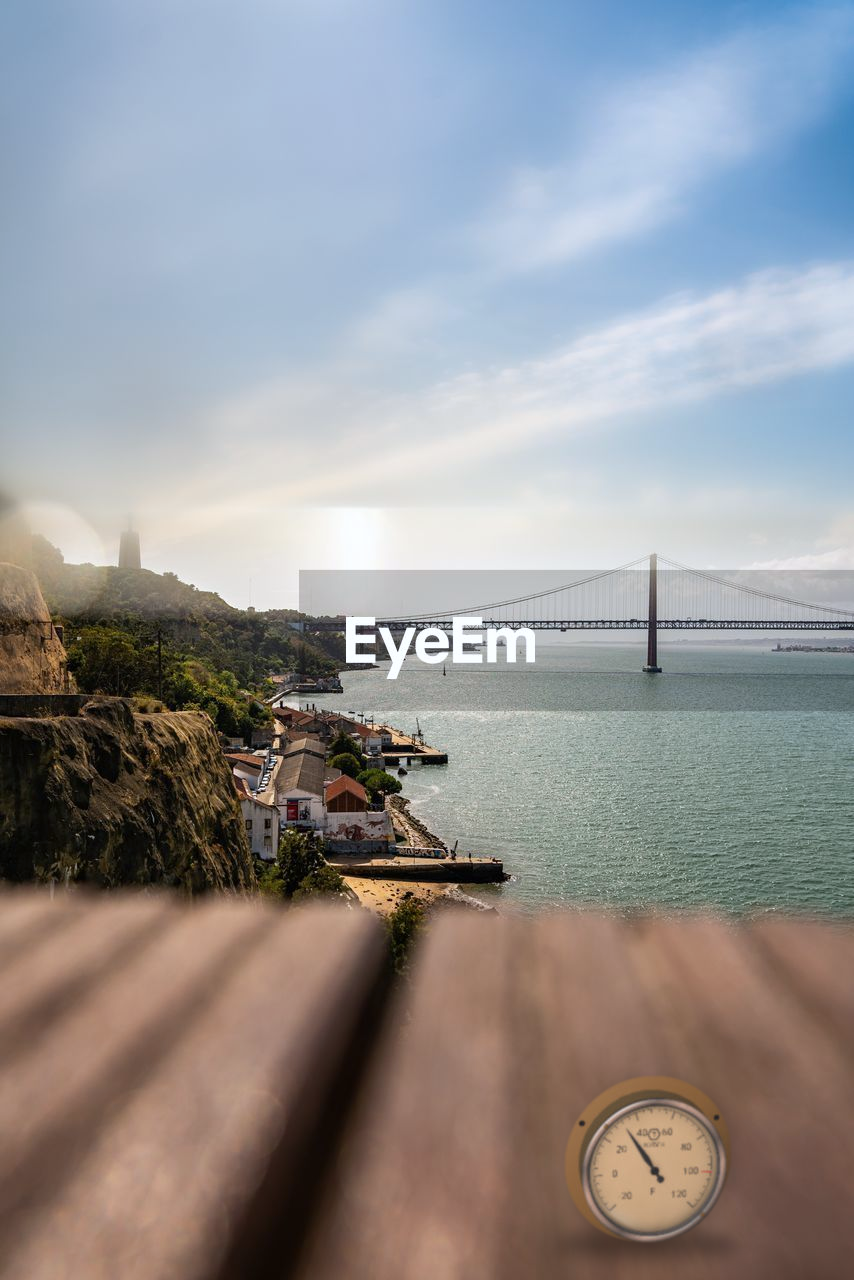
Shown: 32 °F
